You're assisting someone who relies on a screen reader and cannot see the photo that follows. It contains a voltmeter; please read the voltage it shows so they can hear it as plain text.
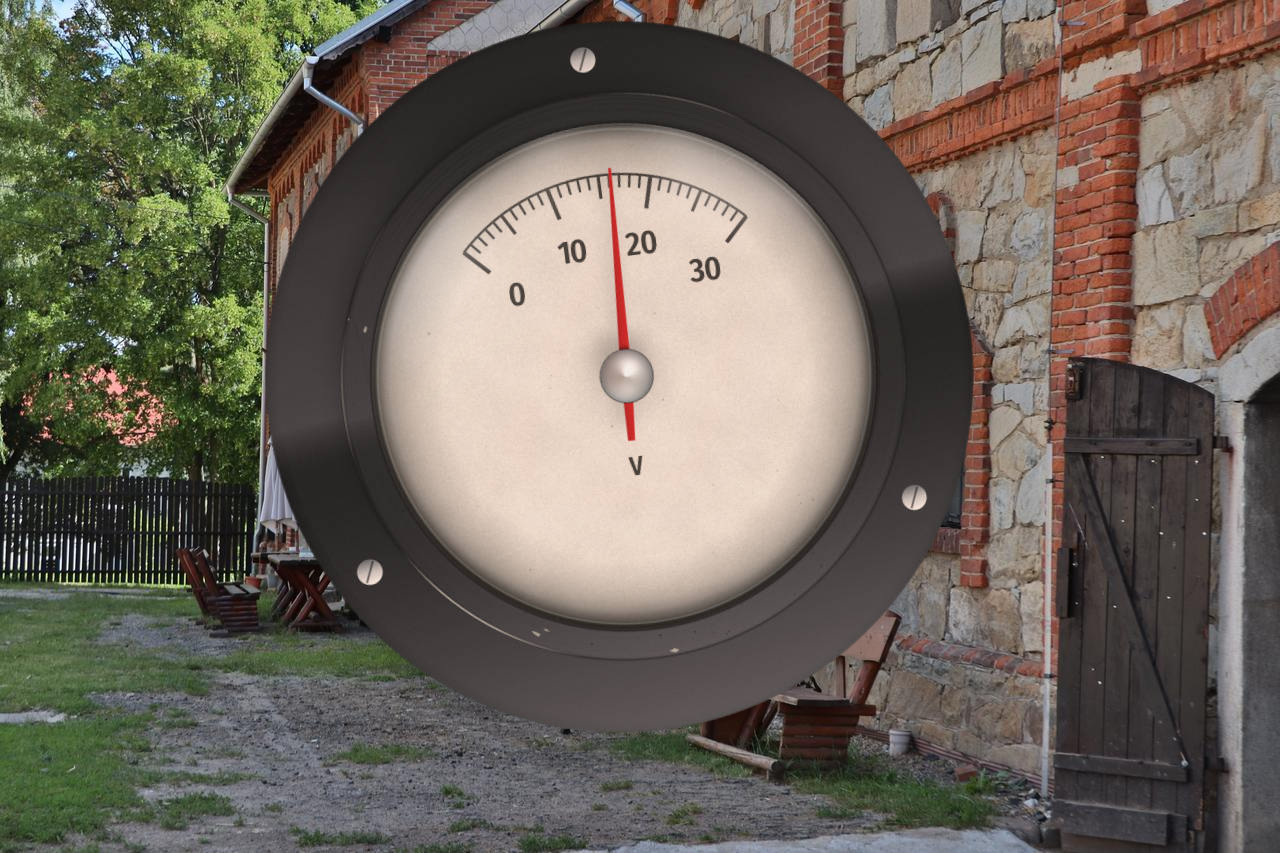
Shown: 16 V
